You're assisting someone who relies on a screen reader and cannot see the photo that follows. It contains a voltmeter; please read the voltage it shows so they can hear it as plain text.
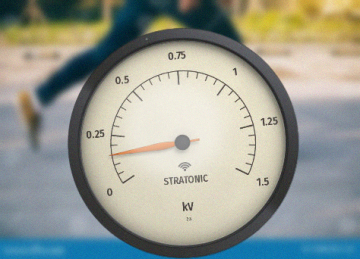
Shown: 0.15 kV
